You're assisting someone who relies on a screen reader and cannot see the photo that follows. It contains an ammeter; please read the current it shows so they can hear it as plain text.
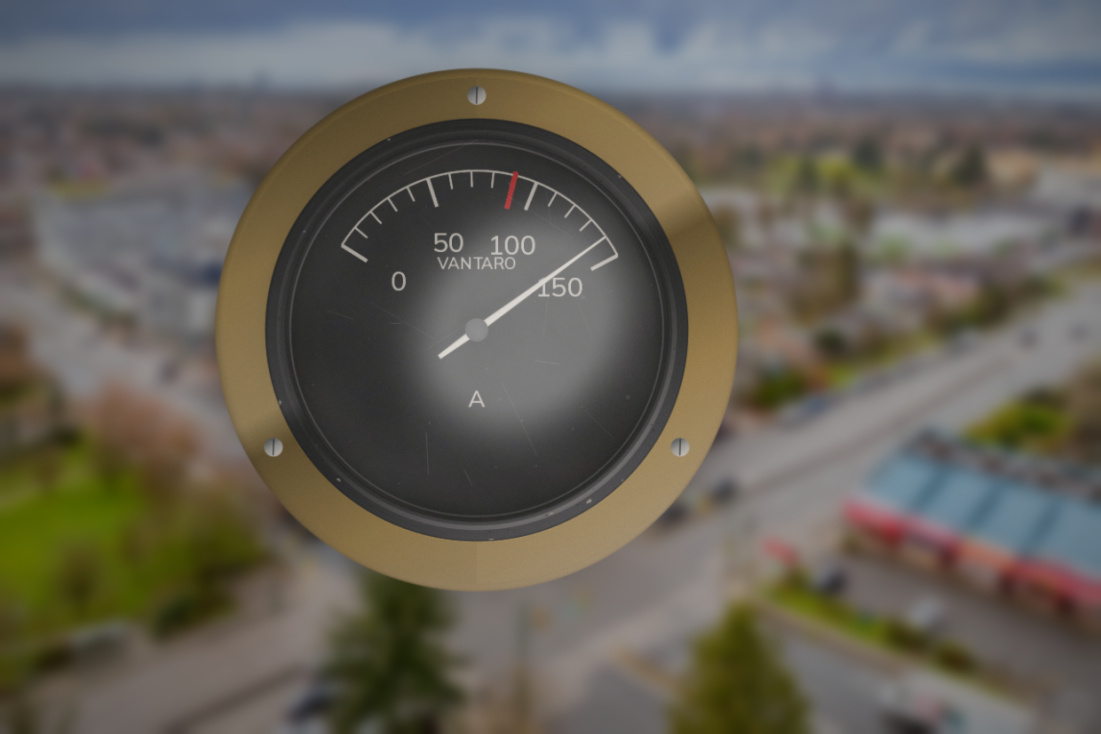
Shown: 140 A
